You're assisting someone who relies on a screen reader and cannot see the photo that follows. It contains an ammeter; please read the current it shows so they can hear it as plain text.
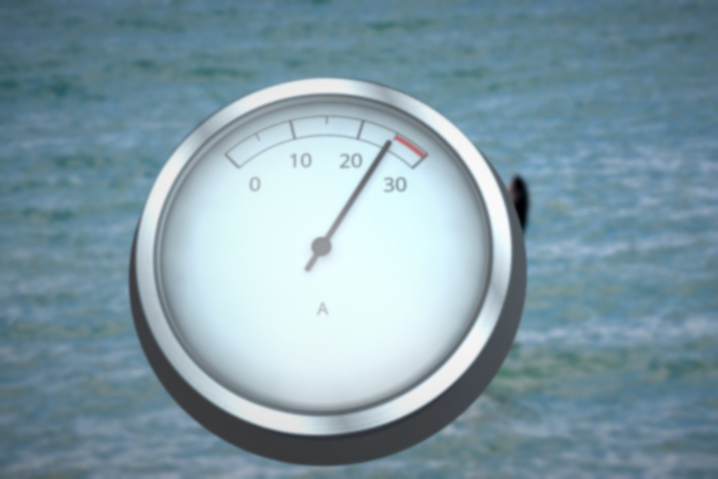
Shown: 25 A
